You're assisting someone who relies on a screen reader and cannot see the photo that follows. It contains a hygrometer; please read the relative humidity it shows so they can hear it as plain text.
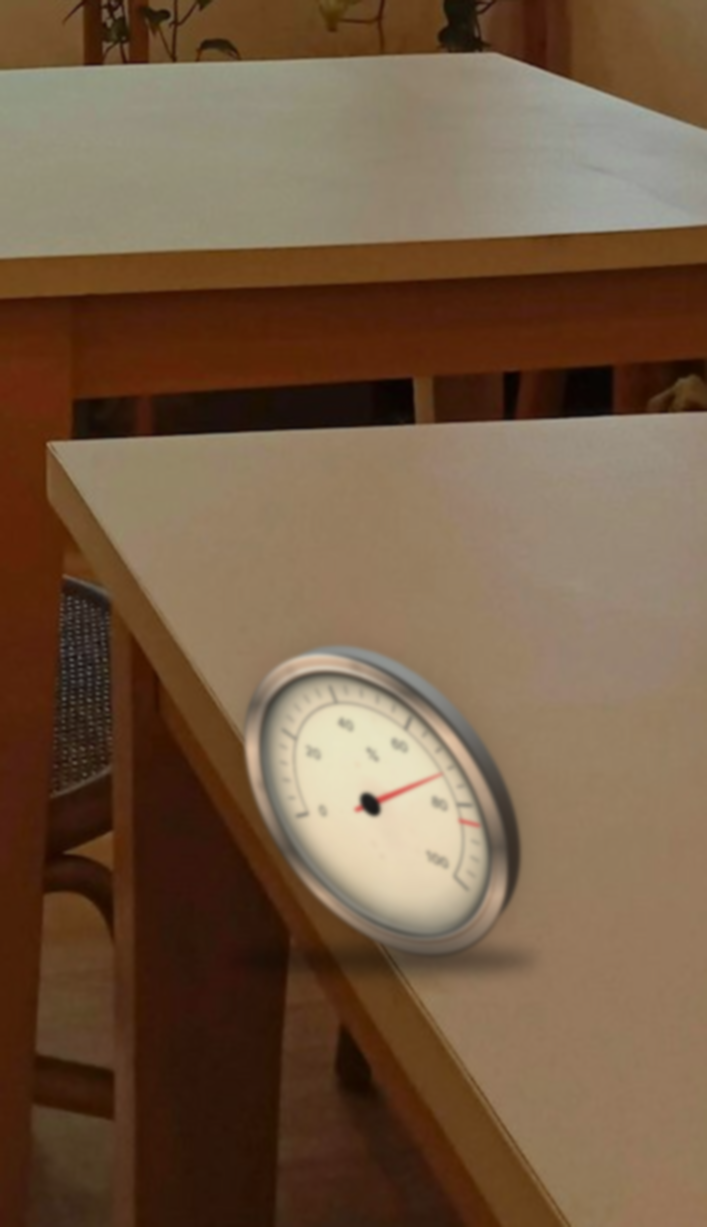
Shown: 72 %
